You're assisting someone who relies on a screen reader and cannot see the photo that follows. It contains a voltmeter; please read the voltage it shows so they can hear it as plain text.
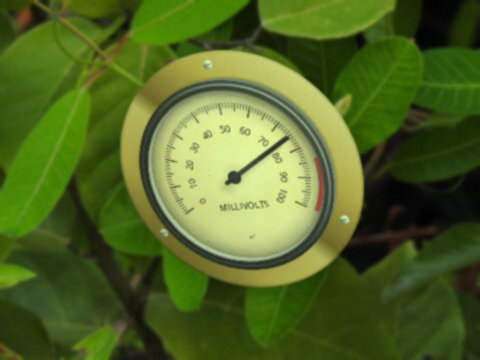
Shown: 75 mV
